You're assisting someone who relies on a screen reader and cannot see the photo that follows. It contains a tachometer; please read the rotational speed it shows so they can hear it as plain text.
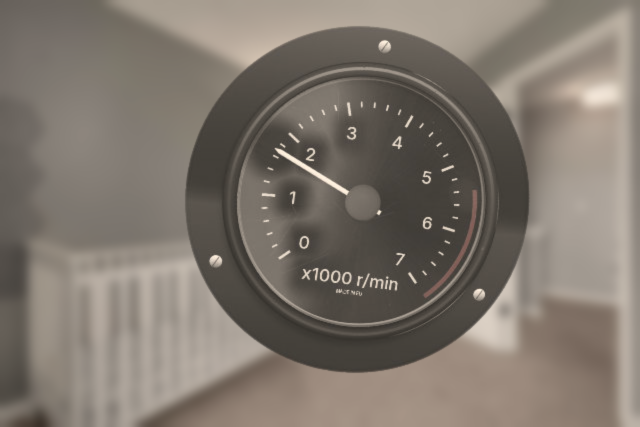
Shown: 1700 rpm
